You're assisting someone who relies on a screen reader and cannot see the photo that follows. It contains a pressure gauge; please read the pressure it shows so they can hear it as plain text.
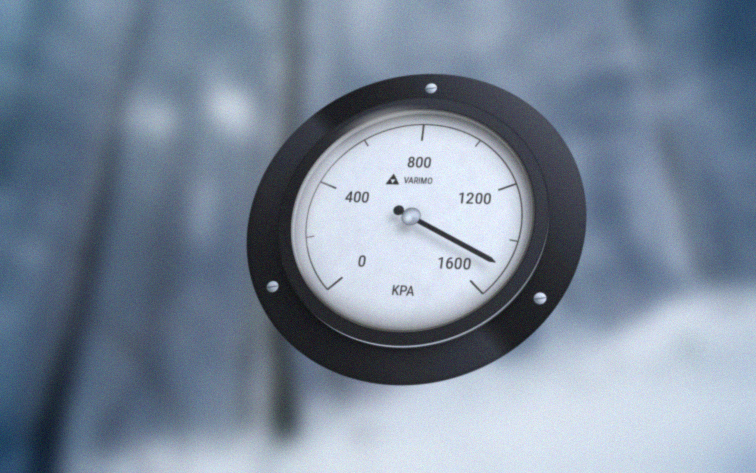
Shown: 1500 kPa
